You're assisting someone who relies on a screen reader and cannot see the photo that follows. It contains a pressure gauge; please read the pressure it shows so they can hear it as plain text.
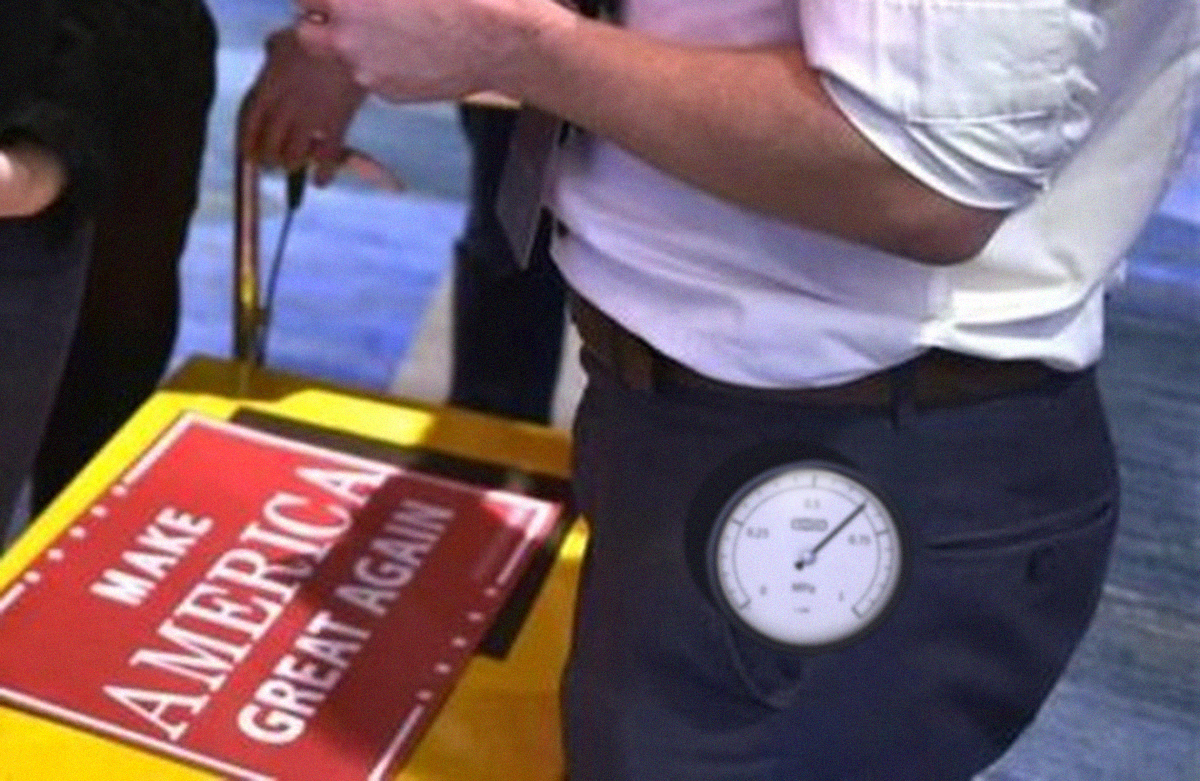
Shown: 0.65 MPa
